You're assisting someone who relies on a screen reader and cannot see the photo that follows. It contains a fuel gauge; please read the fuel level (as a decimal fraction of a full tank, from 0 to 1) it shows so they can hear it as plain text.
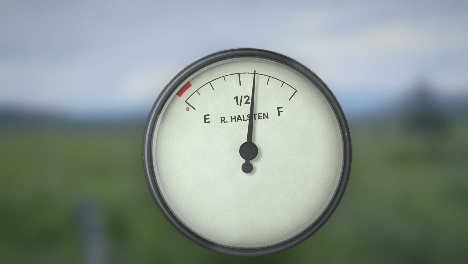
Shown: 0.625
